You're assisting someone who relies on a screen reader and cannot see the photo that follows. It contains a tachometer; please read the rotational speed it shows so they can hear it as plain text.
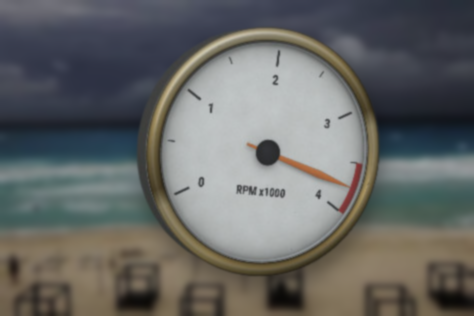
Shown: 3750 rpm
